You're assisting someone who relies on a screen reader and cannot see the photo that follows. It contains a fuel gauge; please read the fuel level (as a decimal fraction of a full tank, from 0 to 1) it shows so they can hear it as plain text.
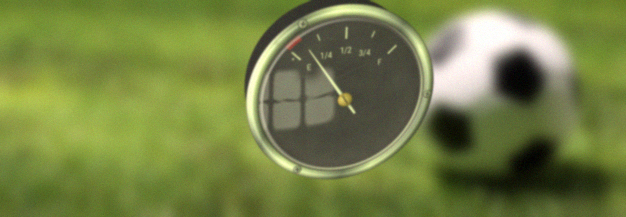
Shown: 0.125
